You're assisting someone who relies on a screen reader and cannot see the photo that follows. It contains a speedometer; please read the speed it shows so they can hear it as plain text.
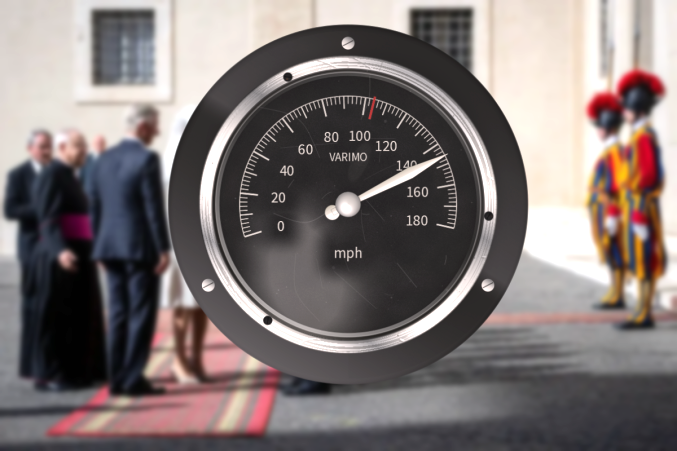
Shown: 146 mph
